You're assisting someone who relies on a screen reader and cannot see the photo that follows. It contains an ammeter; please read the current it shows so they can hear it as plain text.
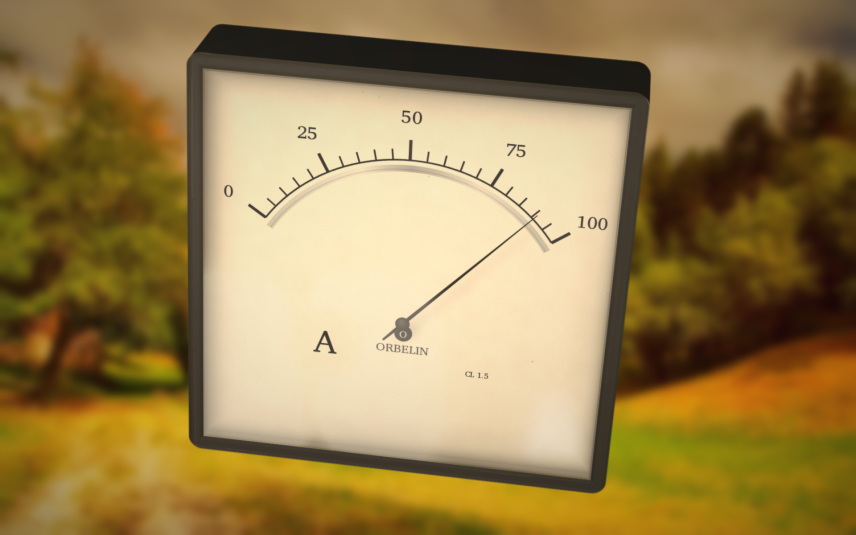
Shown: 90 A
